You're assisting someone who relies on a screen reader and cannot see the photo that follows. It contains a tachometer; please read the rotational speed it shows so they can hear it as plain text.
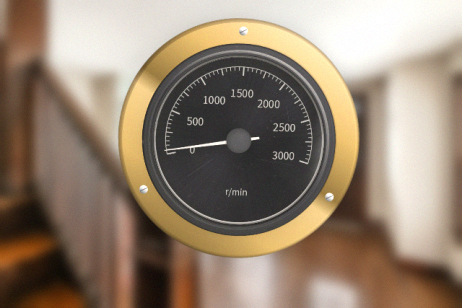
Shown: 50 rpm
